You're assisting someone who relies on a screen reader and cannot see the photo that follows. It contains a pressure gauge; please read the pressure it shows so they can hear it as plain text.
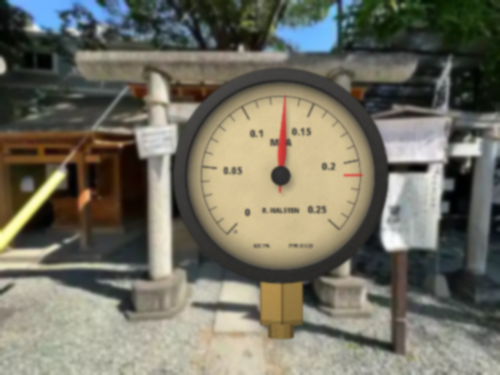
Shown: 0.13 MPa
